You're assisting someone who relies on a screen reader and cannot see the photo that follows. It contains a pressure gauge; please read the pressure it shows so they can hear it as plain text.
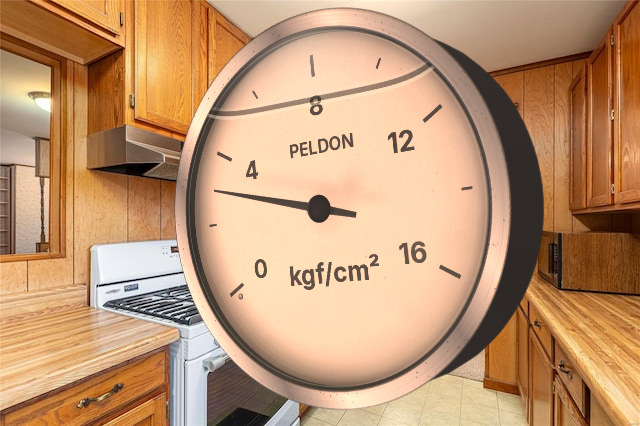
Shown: 3 kg/cm²
